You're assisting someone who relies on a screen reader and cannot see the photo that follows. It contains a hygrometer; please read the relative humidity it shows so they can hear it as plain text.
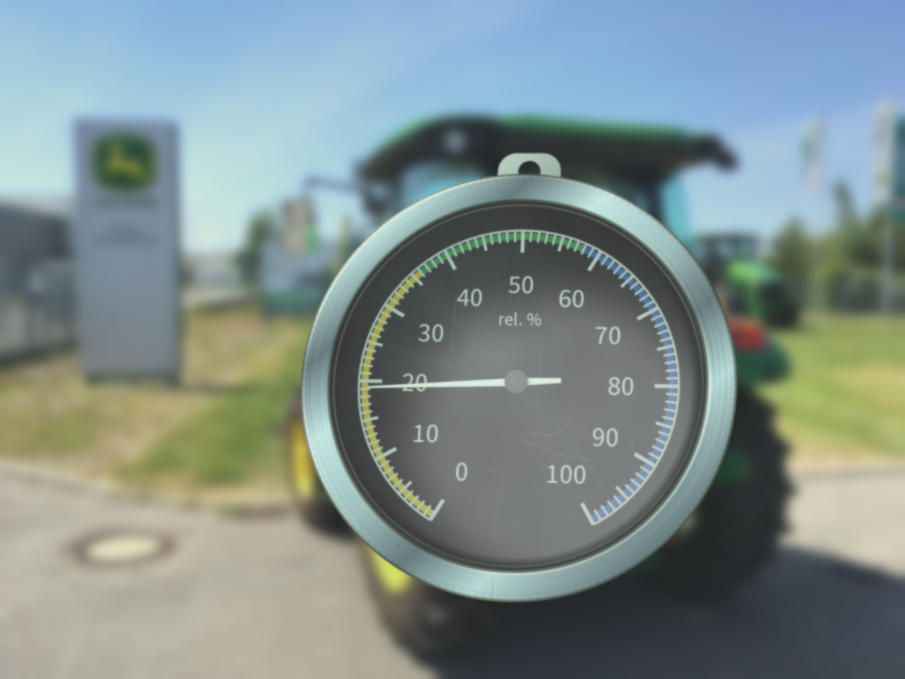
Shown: 19 %
